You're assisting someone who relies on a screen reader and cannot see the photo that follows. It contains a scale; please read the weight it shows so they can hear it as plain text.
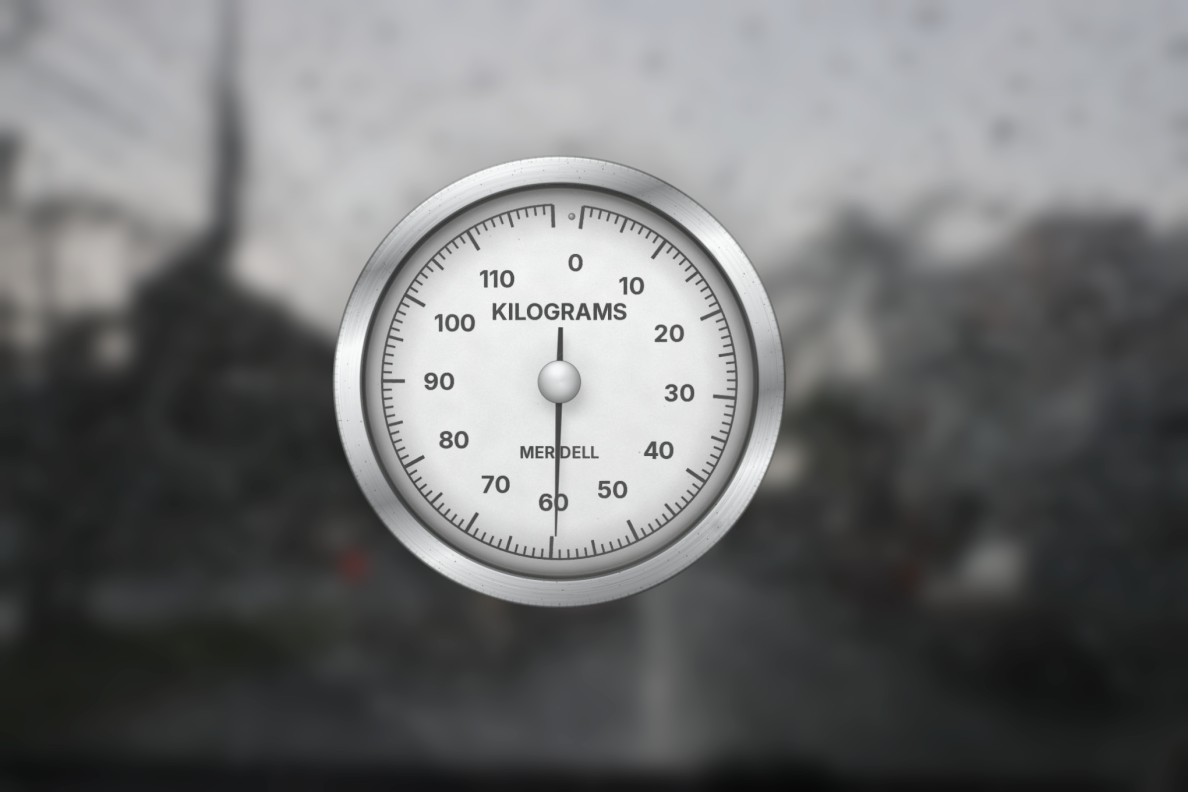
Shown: 59.5 kg
